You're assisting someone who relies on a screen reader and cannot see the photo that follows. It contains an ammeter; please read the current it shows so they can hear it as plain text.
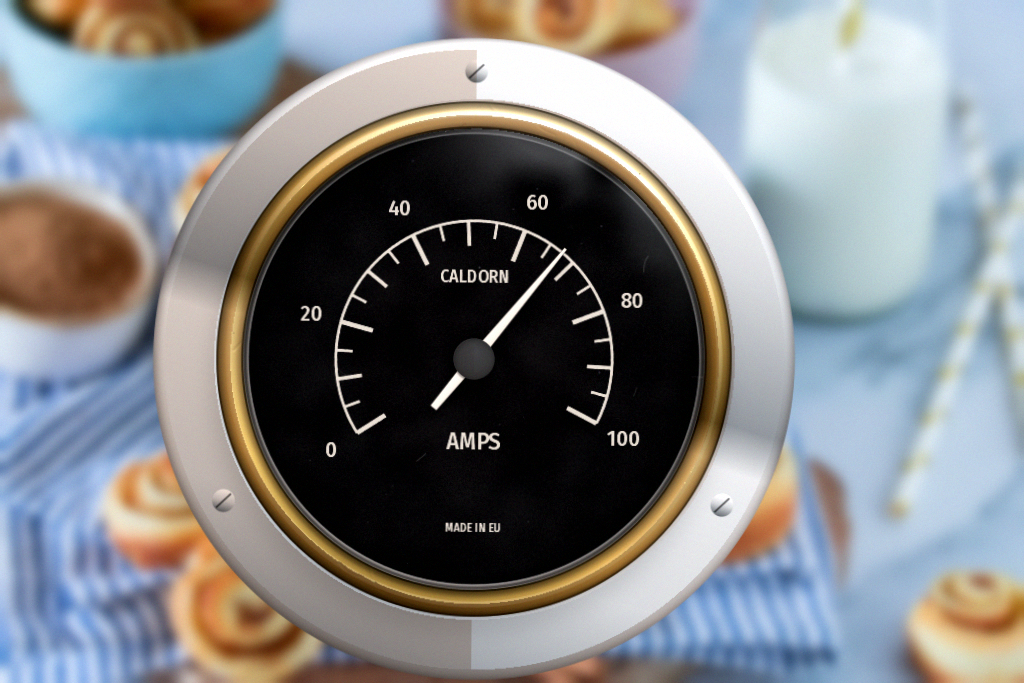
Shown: 67.5 A
